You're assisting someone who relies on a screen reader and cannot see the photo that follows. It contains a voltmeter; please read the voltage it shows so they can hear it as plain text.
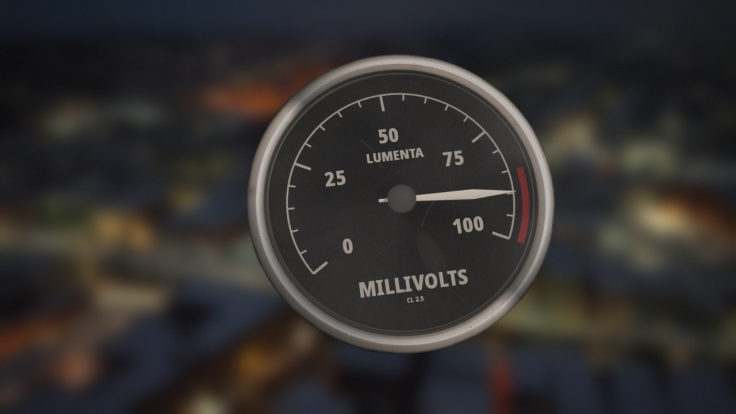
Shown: 90 mV
